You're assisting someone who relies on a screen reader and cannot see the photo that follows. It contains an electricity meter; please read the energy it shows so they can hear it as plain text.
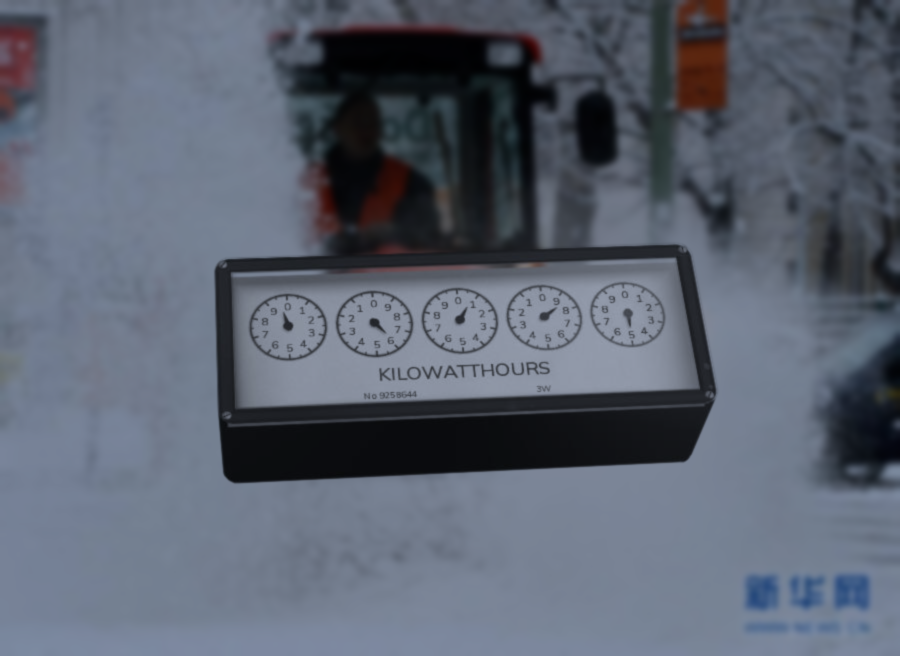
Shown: 96085 kWh
